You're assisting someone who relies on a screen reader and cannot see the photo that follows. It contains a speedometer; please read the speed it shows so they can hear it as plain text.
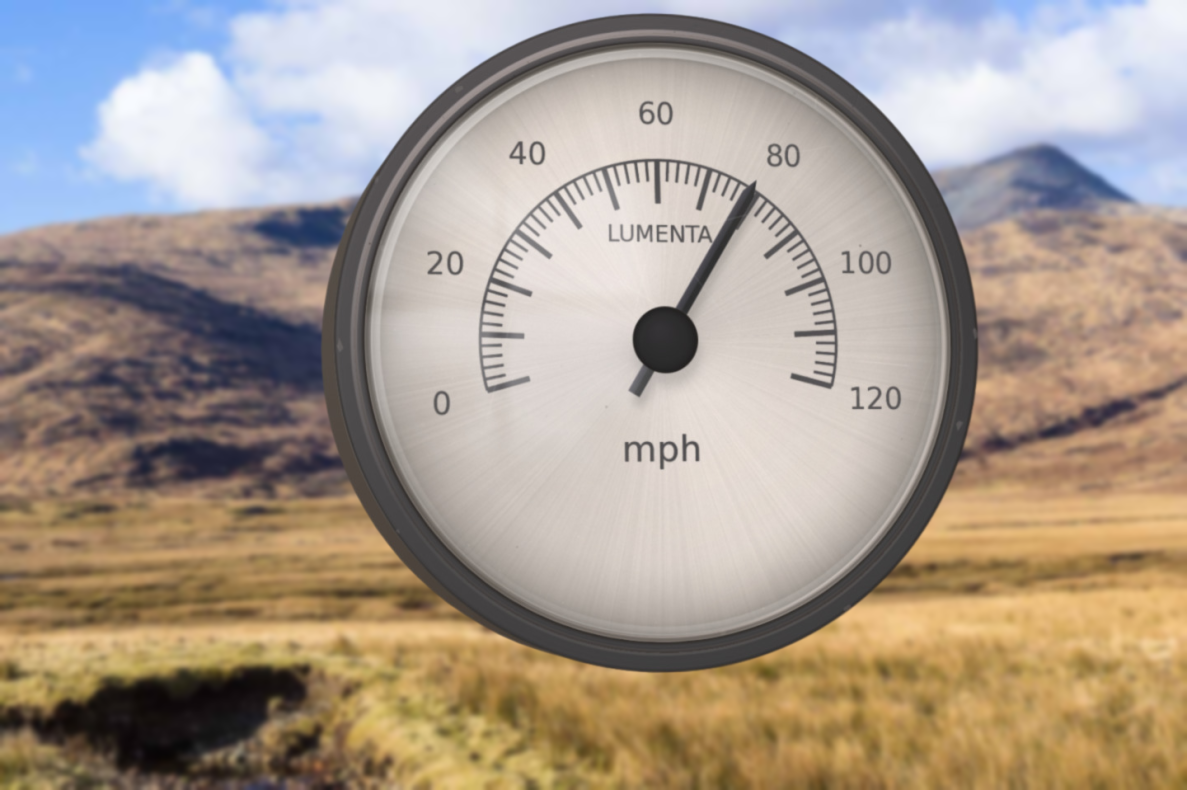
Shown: 78 mph
